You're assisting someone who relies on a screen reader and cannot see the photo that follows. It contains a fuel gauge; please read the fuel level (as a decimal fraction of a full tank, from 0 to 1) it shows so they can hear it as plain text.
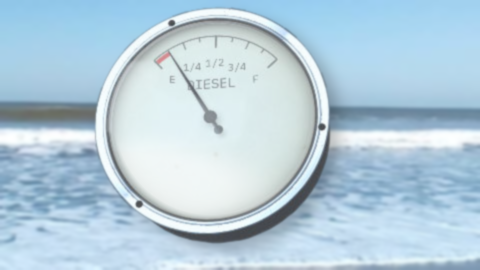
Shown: 0.125
